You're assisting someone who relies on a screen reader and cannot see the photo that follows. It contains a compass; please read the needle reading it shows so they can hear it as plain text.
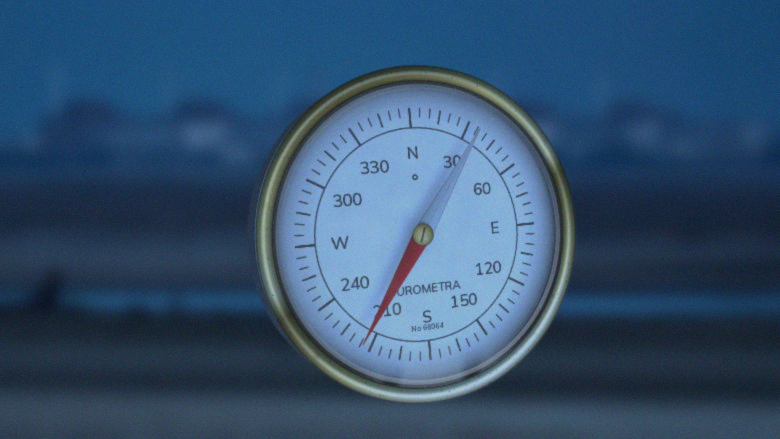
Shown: 215 °
